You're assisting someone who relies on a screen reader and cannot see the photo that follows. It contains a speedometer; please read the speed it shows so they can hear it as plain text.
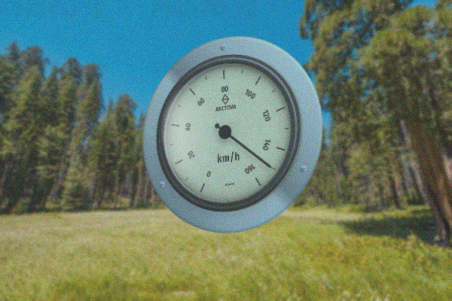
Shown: 150 km/h
